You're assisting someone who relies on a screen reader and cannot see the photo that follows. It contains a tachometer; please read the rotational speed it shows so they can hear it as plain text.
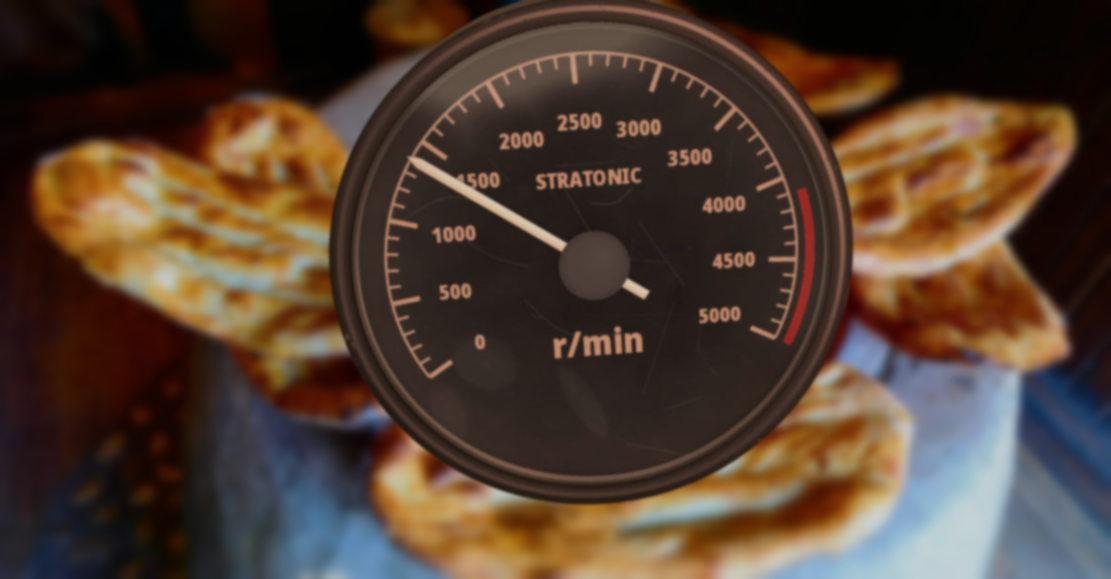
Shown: 1400 rpm
